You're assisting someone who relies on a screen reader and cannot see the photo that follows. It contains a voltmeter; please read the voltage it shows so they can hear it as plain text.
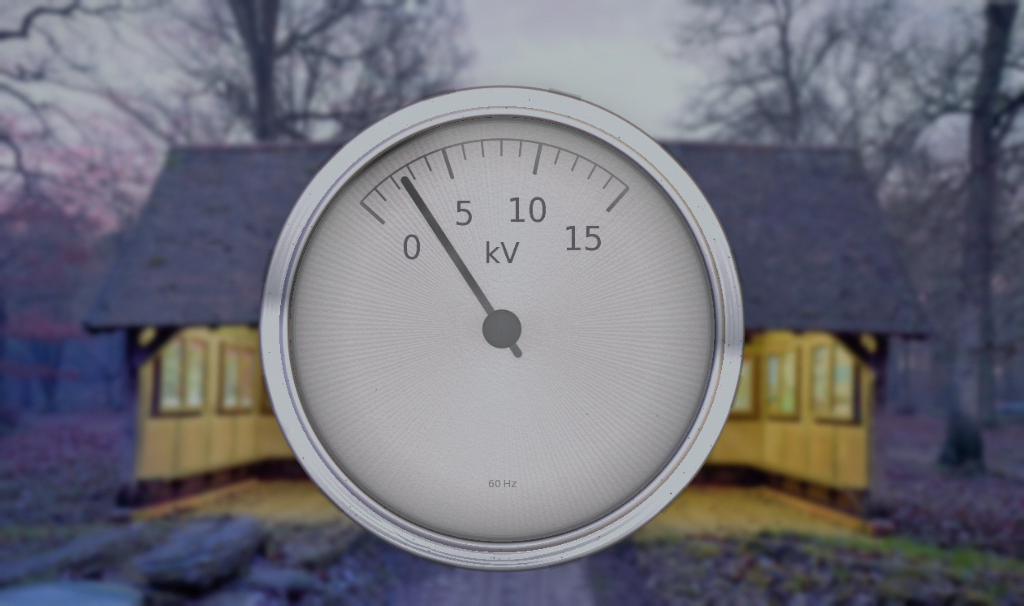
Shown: 2.5 kV
